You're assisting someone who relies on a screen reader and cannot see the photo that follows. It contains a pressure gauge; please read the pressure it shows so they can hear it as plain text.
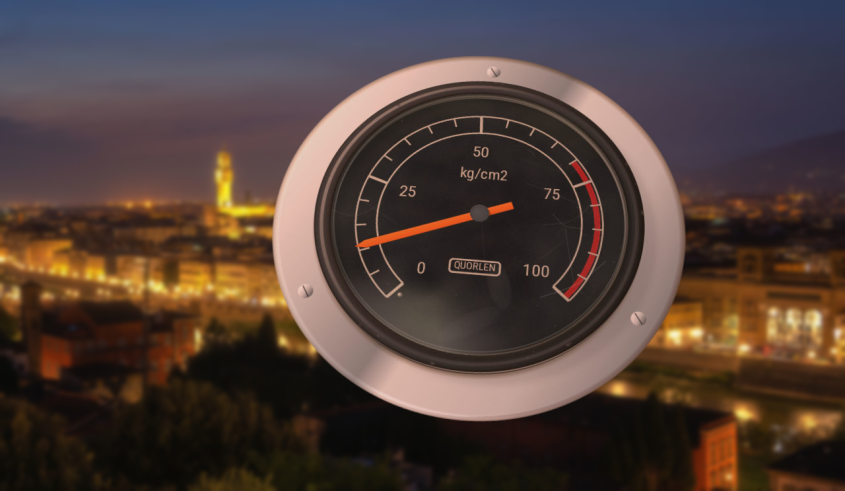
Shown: 10 kg/cm²
